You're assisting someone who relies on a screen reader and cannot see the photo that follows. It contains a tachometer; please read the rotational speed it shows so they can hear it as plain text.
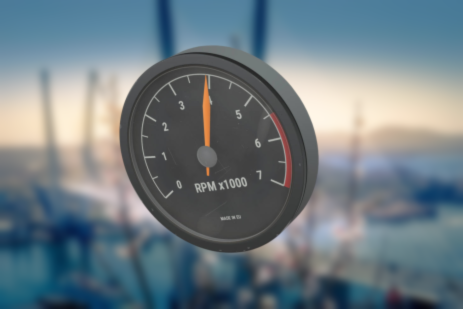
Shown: 4000 rpm
